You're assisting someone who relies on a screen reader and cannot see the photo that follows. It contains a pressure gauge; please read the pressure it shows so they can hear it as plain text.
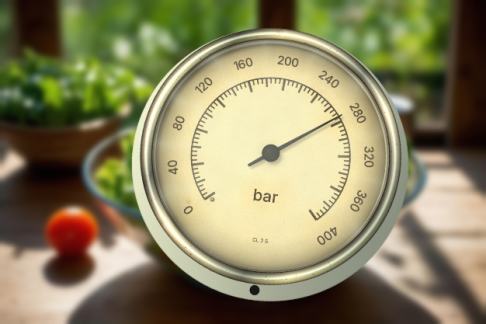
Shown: 275 bar
